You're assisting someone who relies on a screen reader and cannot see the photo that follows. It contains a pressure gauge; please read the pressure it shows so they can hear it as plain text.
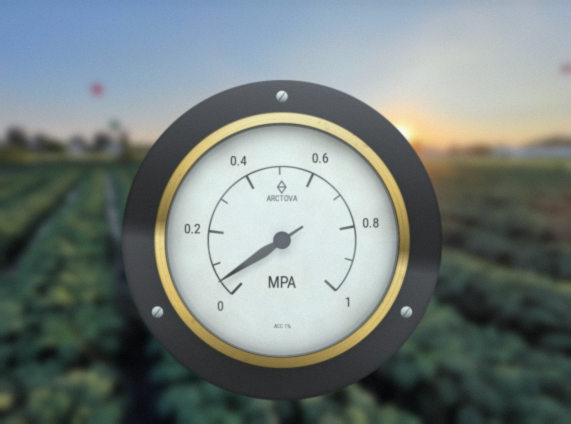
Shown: 0.05 MPa
